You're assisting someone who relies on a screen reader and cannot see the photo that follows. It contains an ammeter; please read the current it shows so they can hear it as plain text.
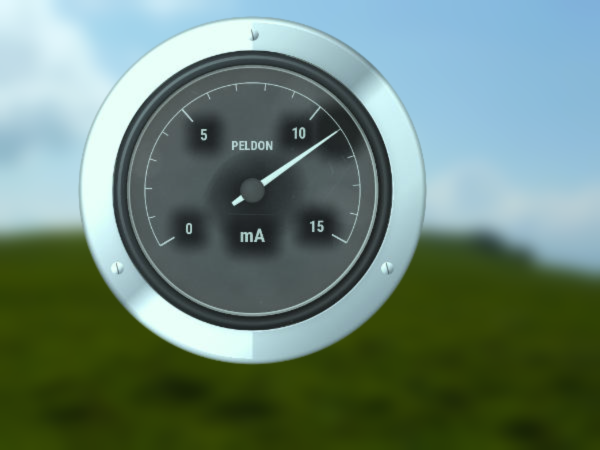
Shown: 11 mA
